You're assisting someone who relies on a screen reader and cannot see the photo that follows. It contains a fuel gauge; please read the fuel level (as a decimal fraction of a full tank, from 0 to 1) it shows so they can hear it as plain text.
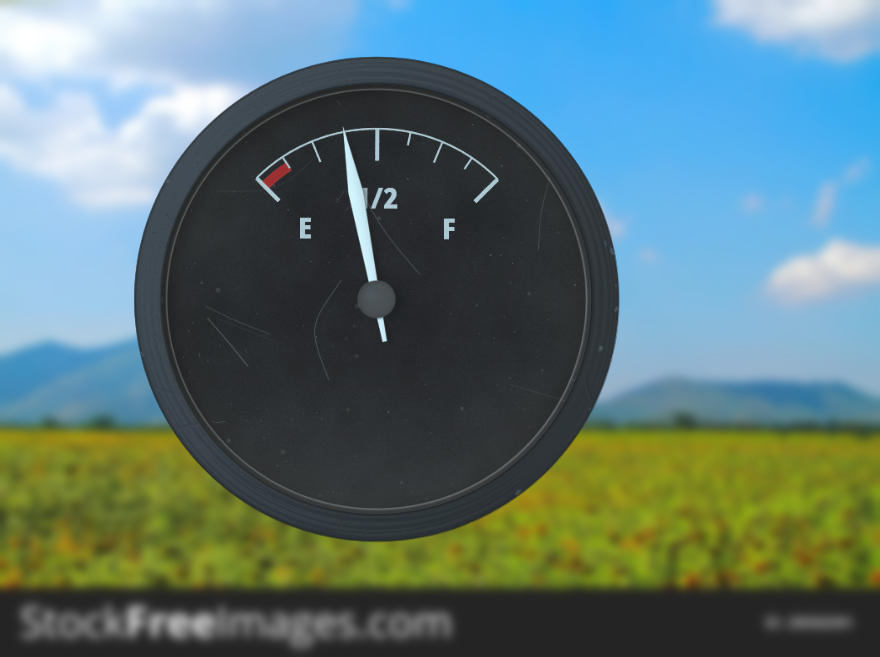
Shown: 0.375
